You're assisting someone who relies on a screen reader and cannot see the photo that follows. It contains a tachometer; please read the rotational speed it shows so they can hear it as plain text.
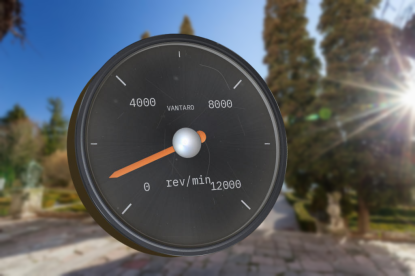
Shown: 1000 rpm
